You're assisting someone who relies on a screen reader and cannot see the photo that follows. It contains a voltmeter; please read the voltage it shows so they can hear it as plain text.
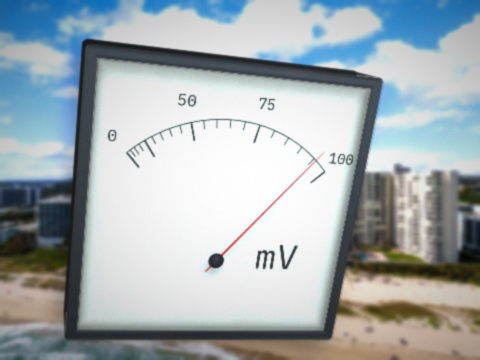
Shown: 95 mV
